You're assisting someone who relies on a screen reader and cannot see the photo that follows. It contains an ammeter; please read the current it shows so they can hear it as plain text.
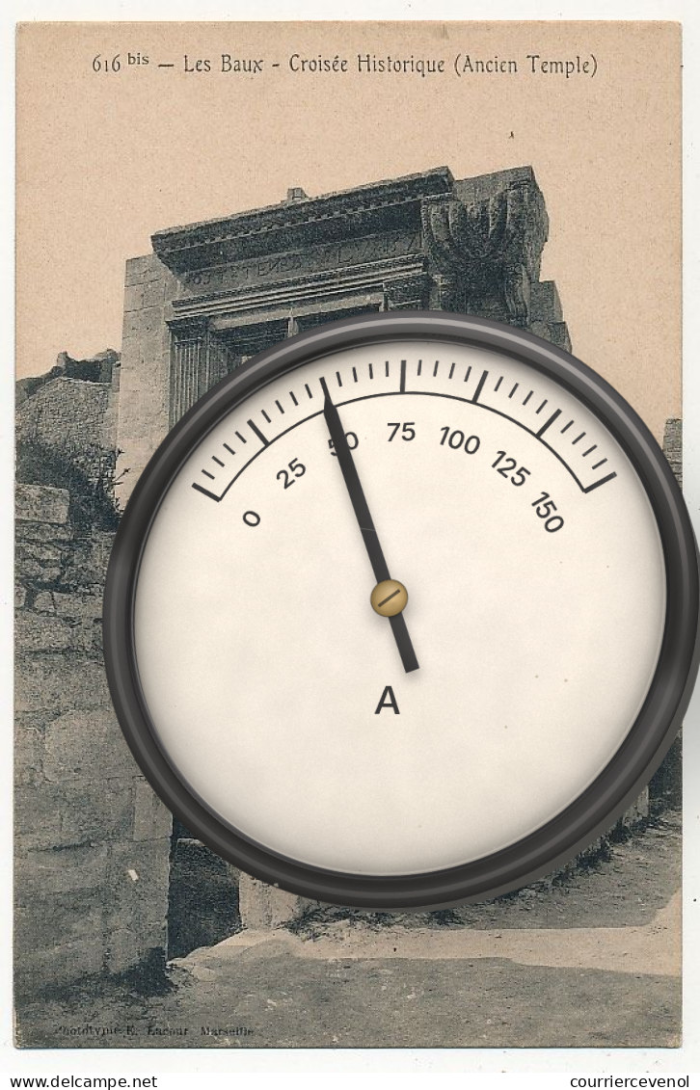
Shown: 50 A
